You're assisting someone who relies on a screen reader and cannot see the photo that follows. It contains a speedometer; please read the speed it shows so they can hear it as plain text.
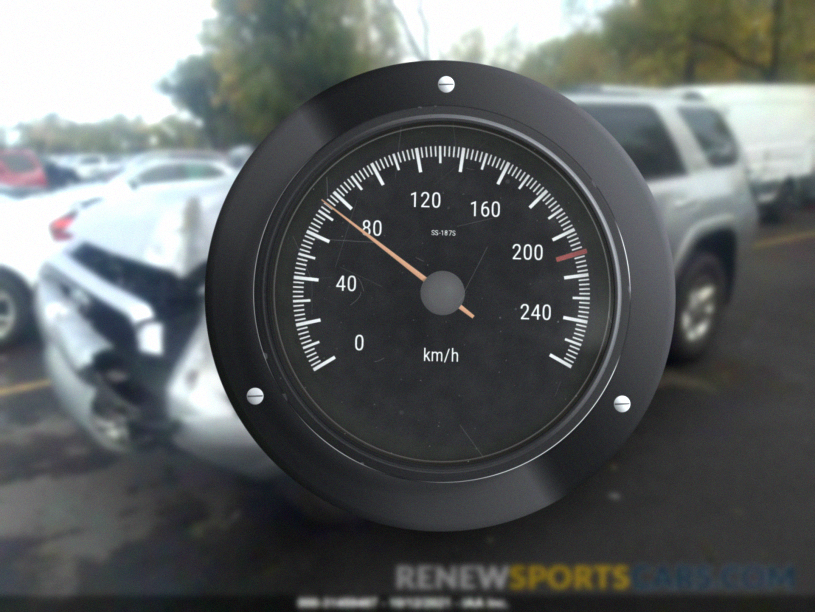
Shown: 74 km/h
